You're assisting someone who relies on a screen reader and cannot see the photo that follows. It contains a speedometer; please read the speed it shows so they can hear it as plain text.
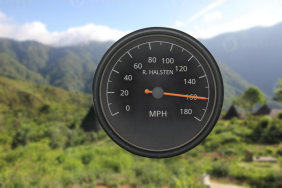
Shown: 160 mph
